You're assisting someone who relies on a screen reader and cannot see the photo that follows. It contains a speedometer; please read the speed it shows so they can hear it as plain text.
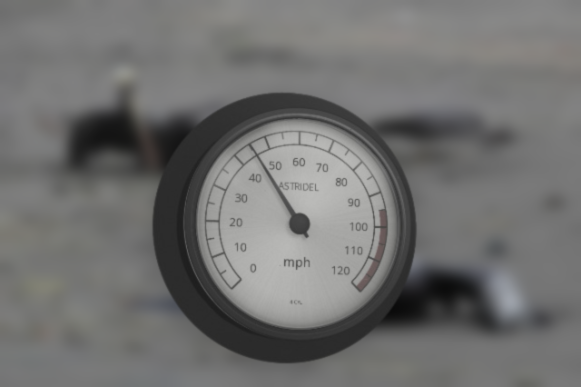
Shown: 45 mph
